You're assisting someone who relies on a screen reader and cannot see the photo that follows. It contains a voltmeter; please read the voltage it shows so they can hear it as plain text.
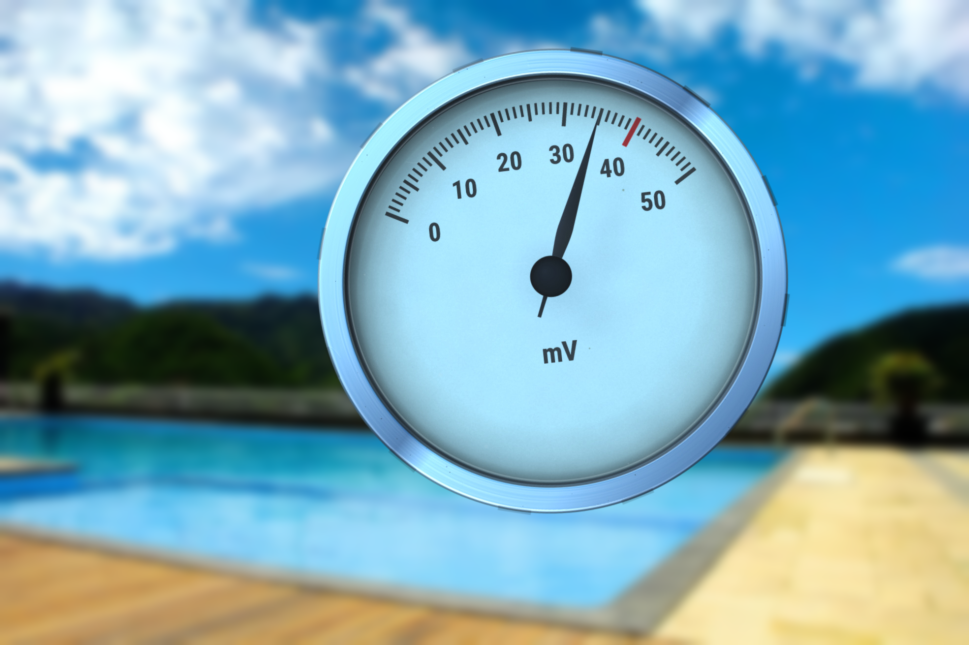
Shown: 35 mV
